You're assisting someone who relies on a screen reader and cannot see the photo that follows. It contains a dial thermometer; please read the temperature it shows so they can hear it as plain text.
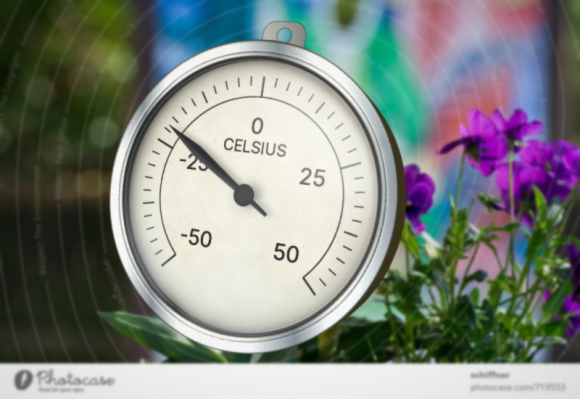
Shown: -21.25 °C
